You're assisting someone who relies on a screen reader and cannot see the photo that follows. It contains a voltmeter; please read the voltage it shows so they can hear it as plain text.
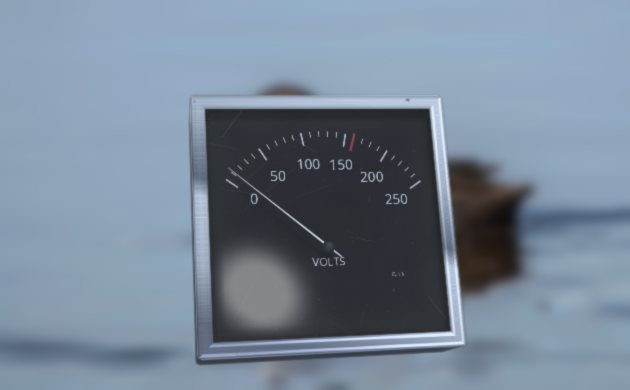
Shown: 10 V
